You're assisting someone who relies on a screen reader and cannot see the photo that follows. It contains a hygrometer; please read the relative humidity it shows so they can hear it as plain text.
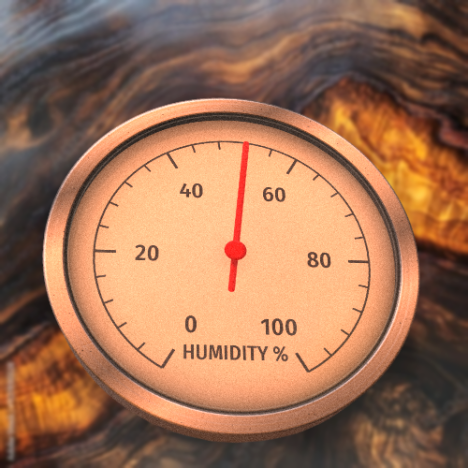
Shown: 52 %
